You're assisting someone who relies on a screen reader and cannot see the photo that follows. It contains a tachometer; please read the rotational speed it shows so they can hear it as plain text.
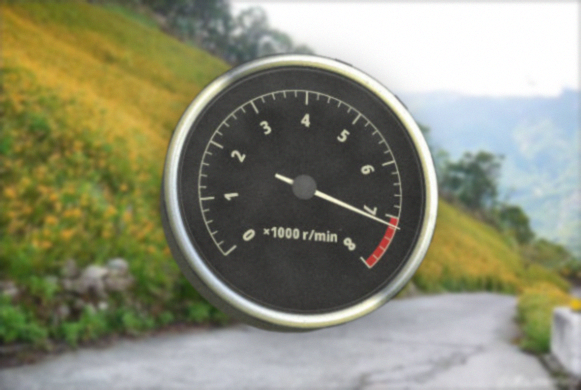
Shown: 7200 rpm
